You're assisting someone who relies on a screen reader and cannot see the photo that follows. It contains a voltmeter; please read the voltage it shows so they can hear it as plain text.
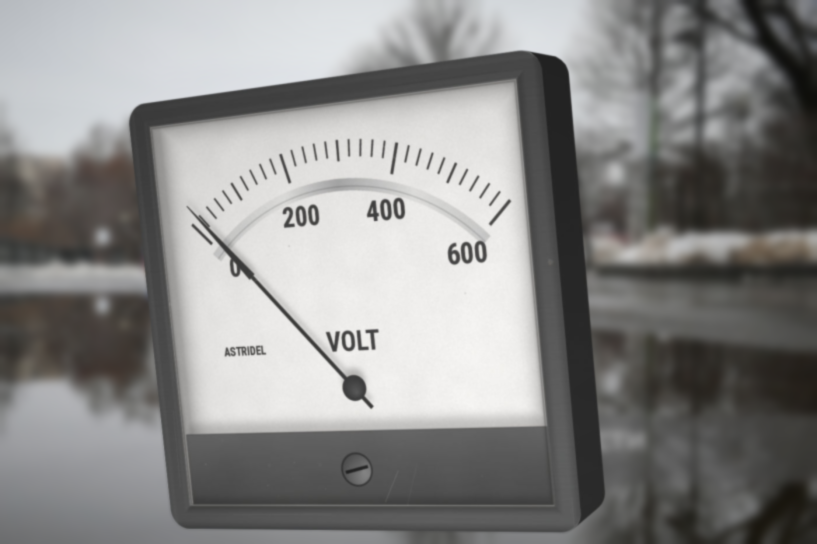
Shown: 20 V
